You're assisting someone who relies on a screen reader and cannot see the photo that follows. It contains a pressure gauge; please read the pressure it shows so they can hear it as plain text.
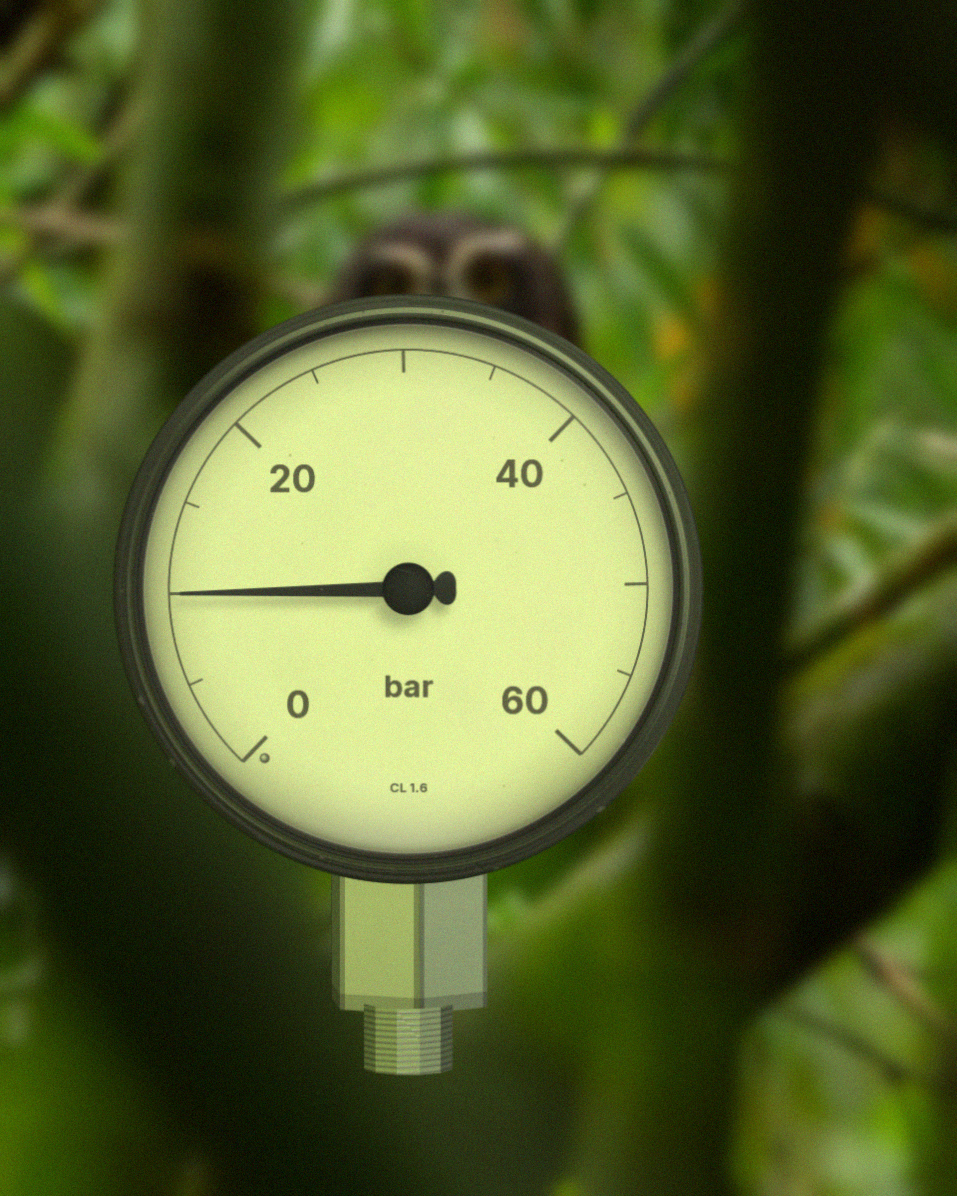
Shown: 10 bar
